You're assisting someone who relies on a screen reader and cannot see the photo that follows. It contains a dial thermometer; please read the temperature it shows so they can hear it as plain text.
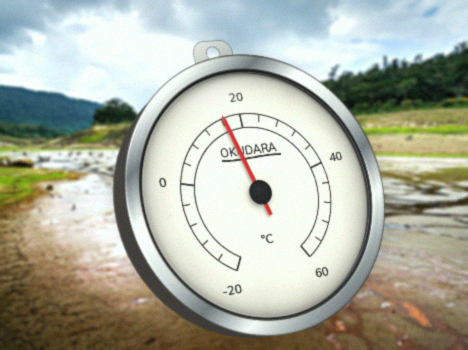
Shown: 16 °C
